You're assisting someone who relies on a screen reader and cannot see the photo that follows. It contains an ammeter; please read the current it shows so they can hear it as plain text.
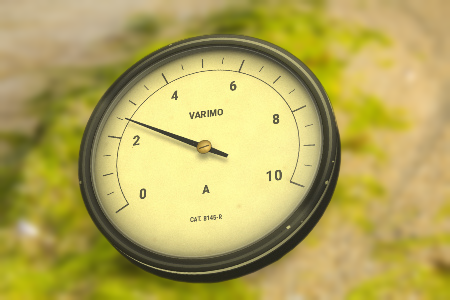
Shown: 2.5 A
